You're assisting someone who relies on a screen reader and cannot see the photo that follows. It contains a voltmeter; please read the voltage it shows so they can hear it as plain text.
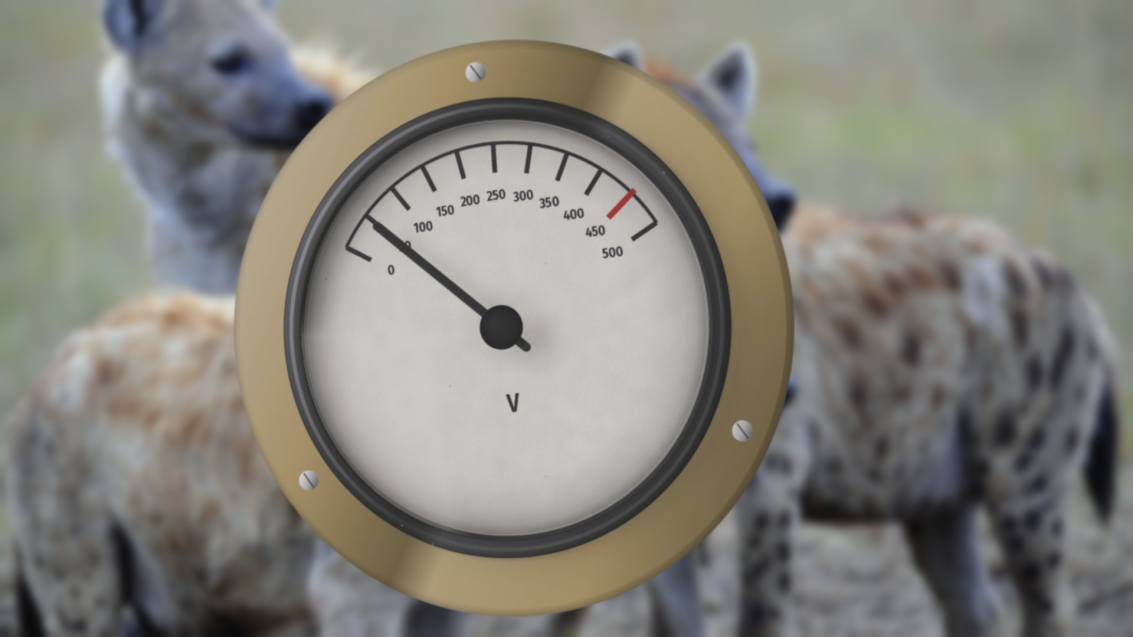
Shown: 50 V
